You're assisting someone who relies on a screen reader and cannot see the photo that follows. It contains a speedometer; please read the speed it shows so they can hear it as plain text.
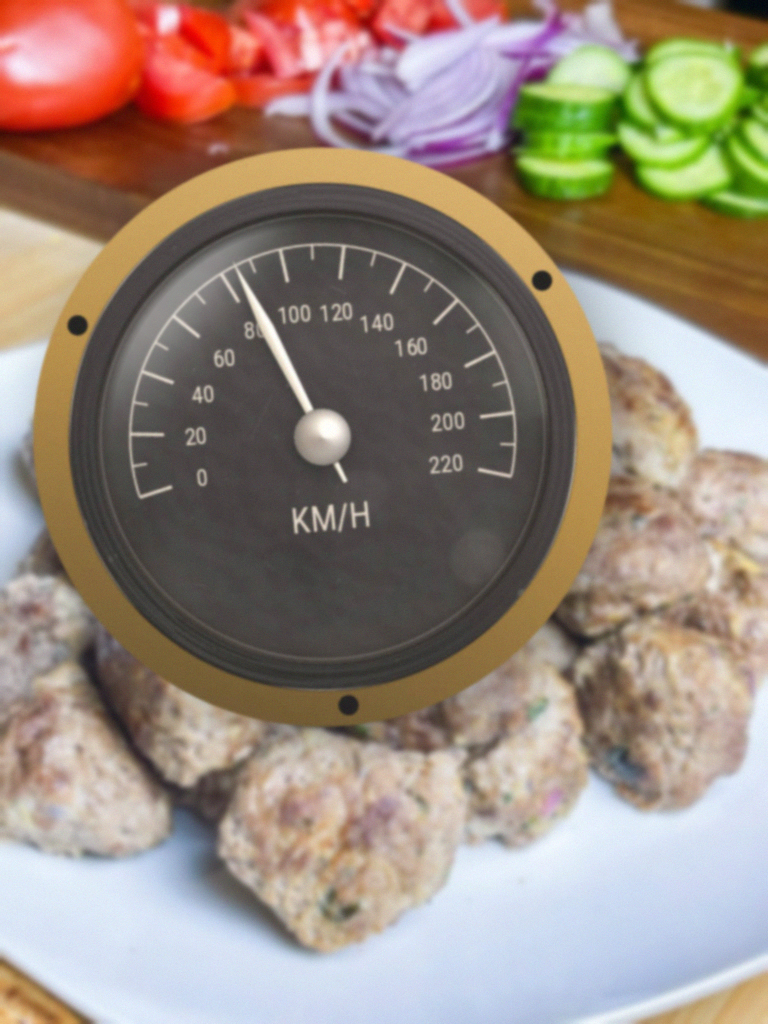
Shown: 85 km/h
